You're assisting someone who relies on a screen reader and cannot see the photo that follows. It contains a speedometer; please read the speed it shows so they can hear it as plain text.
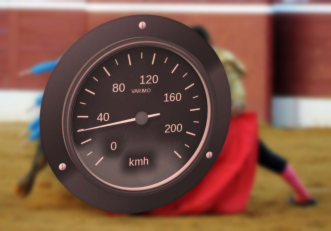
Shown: 30 km/h
